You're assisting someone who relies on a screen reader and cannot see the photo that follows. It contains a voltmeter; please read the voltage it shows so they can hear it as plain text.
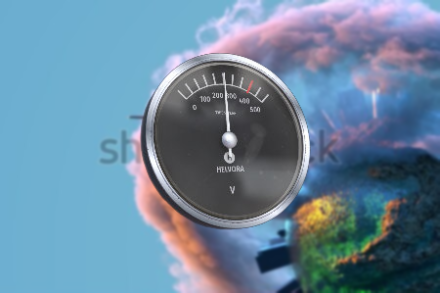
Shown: 250 V
